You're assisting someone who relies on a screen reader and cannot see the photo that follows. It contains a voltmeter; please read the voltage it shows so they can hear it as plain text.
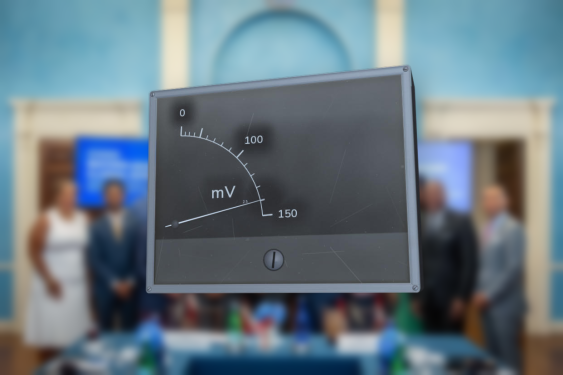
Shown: 140 mV
